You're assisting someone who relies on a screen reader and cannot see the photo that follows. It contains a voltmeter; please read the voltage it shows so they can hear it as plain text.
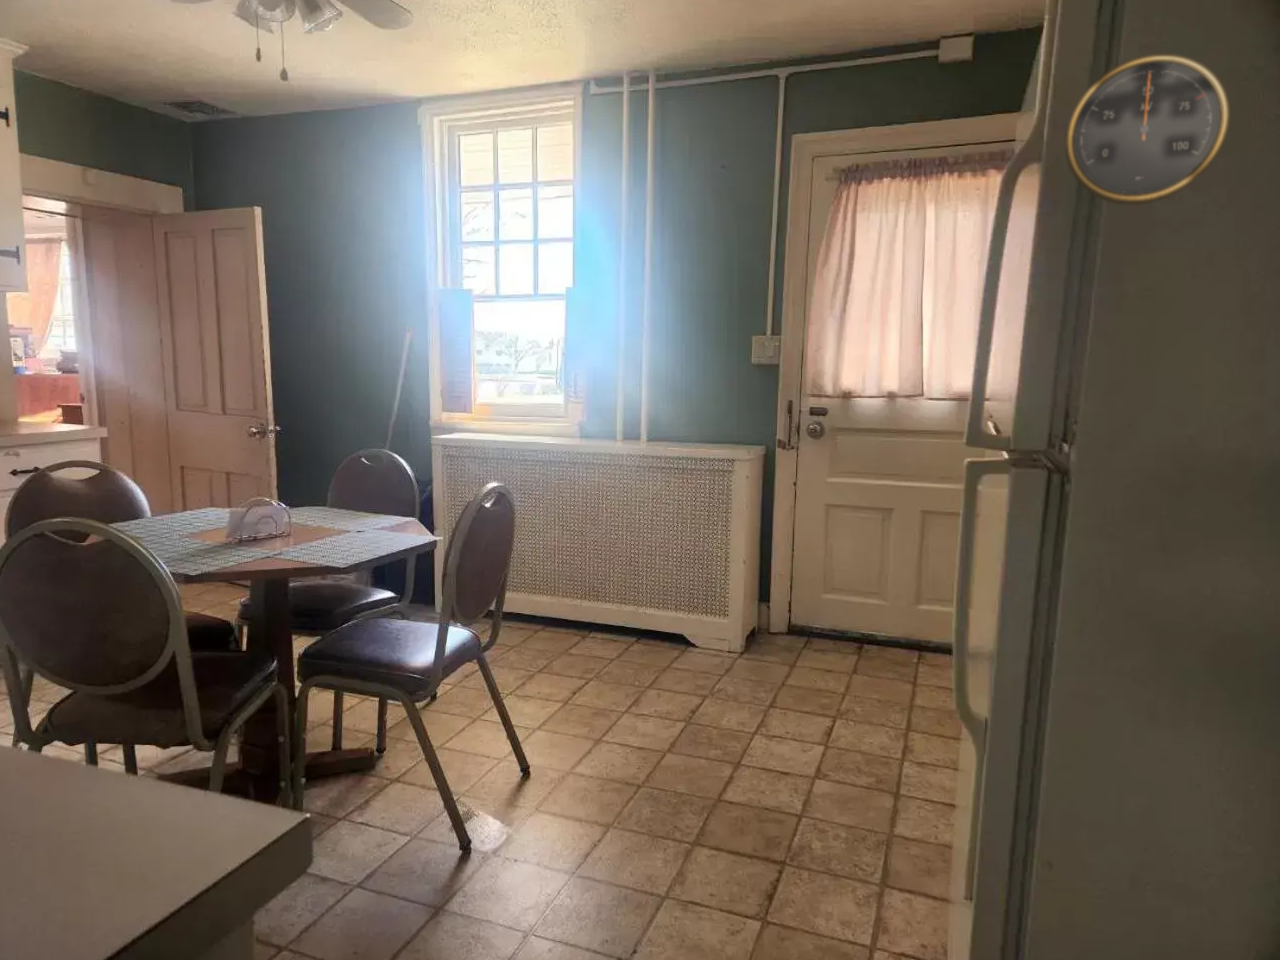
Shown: 50 kV
